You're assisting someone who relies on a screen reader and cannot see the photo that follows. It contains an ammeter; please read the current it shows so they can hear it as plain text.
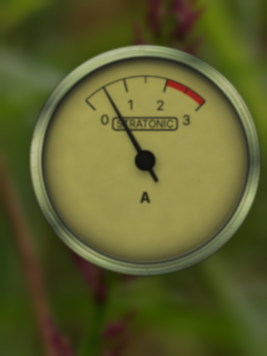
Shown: 0.5 A
